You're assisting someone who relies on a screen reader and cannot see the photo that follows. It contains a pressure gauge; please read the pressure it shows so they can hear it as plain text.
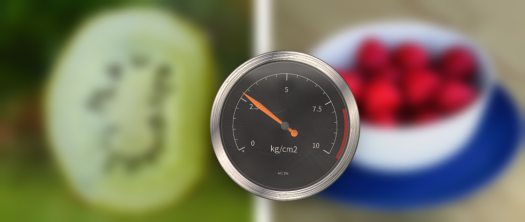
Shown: 2.75 kg/cm²
